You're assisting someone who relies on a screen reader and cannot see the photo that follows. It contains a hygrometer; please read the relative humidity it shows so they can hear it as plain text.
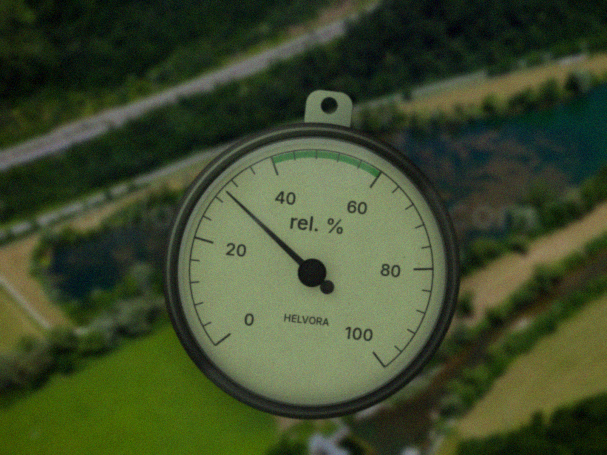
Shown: 30 %
